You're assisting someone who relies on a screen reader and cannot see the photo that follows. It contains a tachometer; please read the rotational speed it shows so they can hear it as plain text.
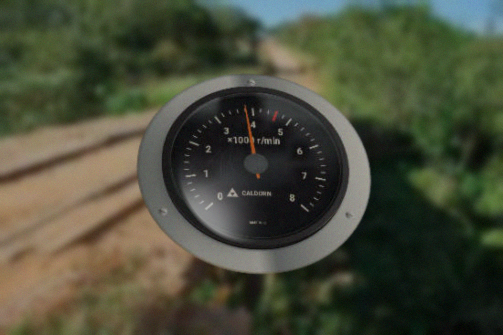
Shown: 3800 rpm
